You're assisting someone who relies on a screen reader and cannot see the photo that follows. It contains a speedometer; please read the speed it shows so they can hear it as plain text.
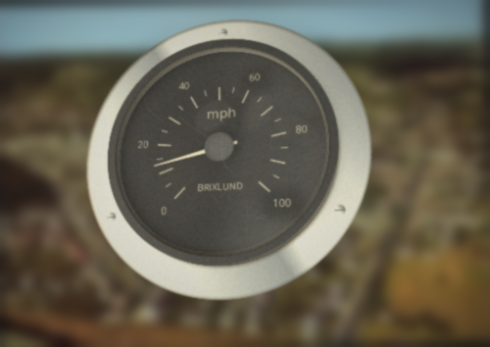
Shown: 12.5 mph
